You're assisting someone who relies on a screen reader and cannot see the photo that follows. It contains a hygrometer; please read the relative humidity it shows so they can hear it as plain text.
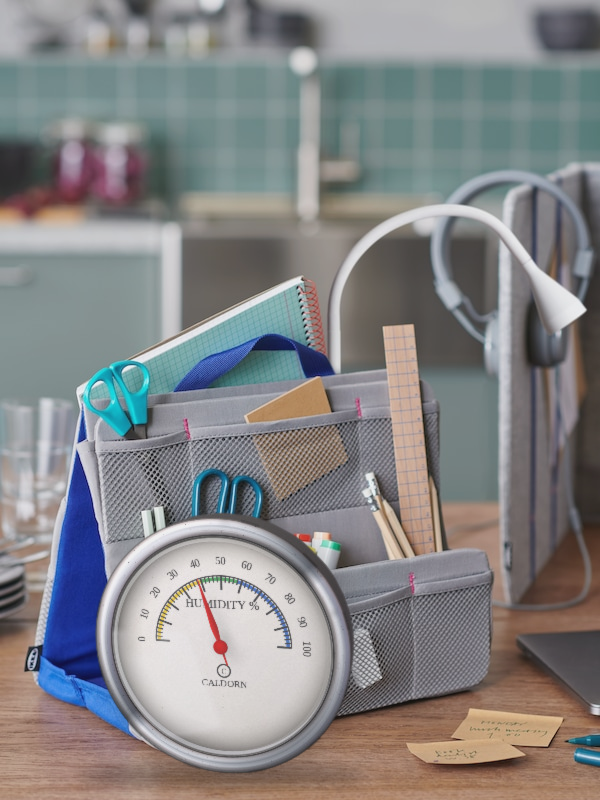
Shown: 40 %
